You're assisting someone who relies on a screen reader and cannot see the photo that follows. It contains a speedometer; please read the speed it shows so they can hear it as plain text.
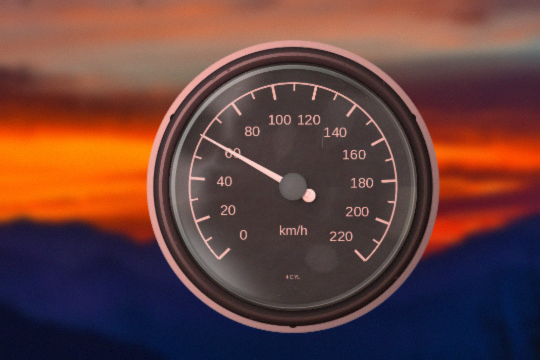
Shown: 60 km/h
